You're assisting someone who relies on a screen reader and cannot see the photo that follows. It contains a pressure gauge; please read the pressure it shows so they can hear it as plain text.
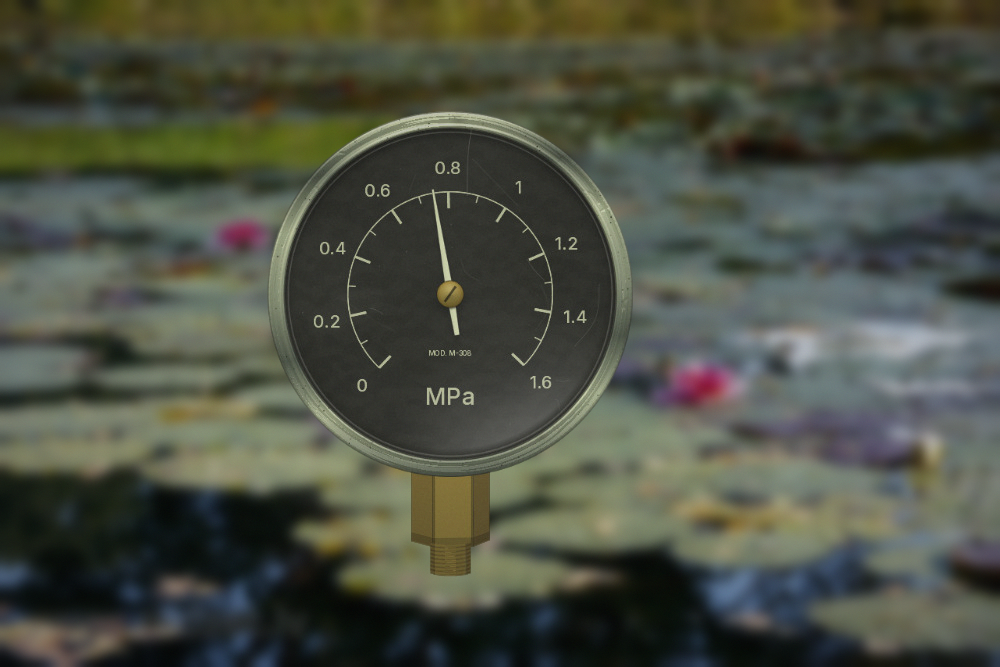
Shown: 0.75 MPa
